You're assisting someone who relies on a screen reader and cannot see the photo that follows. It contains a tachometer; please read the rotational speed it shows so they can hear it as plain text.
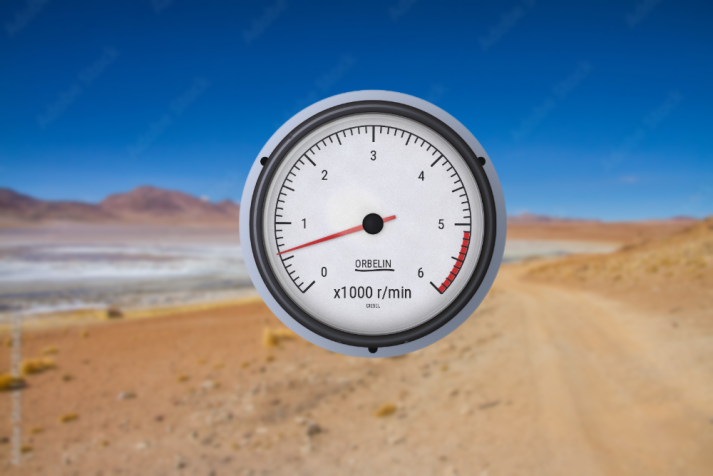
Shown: 600 rpm
